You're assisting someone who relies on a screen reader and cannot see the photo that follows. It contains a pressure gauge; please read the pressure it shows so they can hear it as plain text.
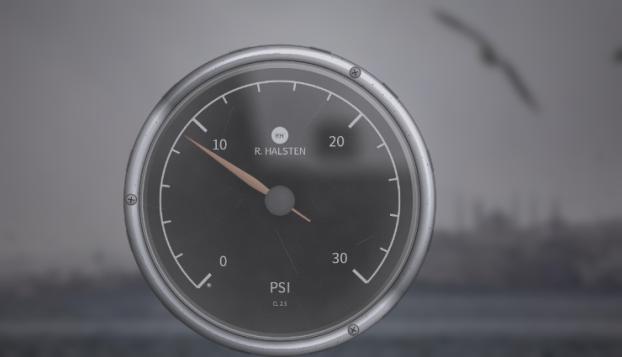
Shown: 9 psi
